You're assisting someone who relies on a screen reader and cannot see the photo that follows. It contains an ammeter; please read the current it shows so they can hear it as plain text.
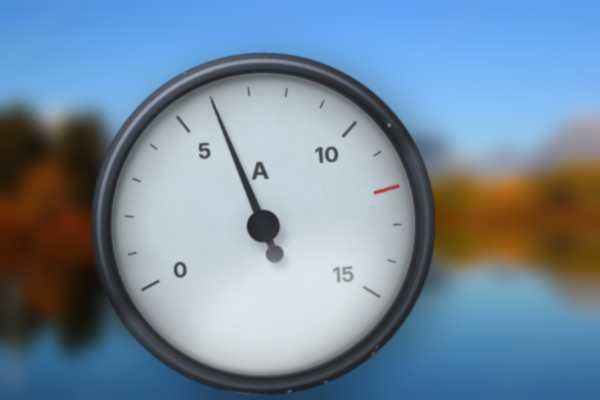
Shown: 6 A
